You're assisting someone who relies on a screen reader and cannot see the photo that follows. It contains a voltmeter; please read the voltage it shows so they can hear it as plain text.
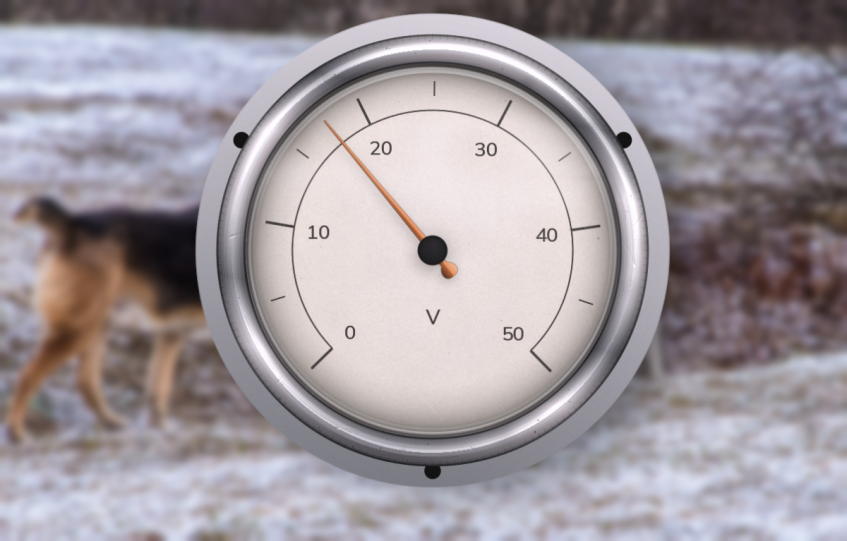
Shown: 17.5 V
